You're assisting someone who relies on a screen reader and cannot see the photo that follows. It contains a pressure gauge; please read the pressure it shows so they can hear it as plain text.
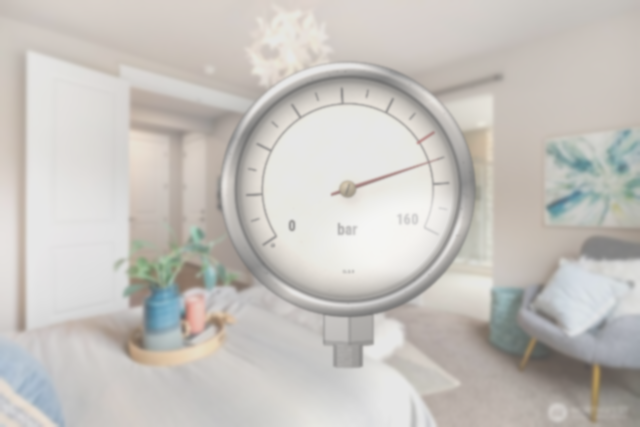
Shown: 130 bar
